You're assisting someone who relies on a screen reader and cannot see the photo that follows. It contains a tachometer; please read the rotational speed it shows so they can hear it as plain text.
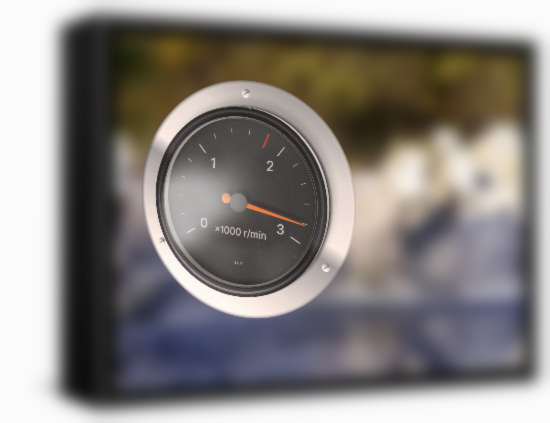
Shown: 2800 rpm
